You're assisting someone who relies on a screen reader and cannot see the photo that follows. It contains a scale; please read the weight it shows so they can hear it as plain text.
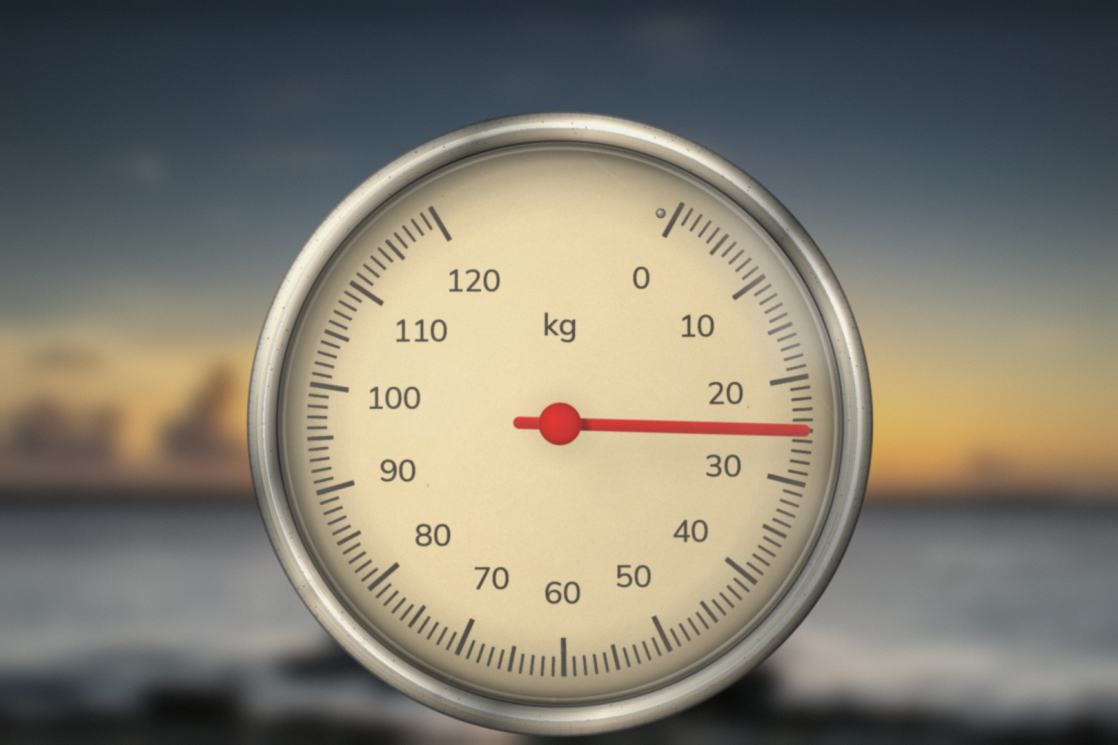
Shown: 25 kg
